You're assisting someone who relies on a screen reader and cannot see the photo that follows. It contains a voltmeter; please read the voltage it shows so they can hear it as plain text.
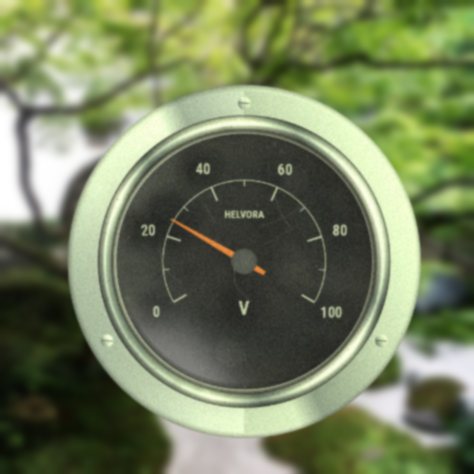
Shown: 25 V
